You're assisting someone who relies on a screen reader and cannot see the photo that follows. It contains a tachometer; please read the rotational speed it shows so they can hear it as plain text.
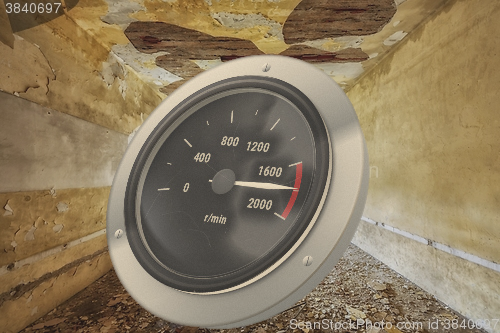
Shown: 1800 rpm
